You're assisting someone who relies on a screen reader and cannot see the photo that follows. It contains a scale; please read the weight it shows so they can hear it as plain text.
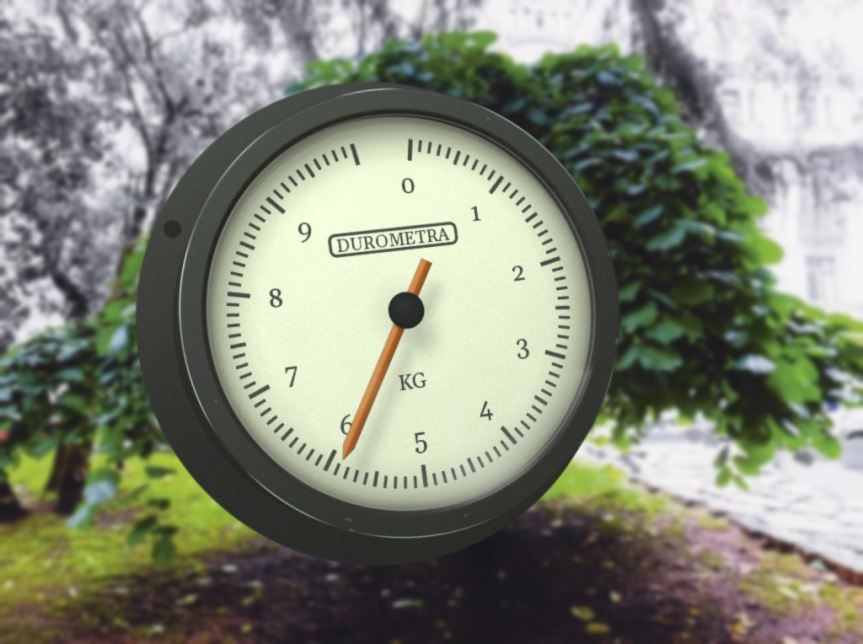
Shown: 5.9 kg
